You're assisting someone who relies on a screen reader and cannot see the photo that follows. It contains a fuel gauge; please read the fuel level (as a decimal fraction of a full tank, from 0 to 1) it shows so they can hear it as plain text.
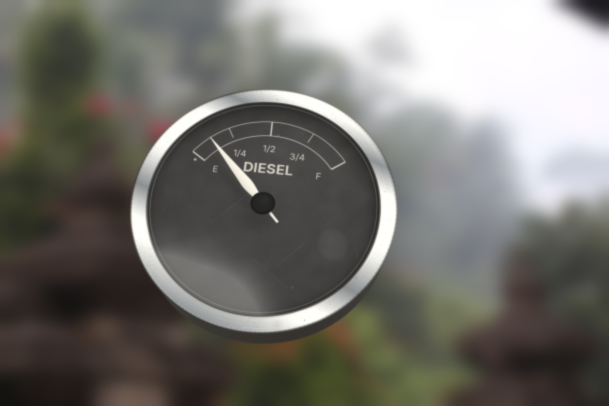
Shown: 0.125
